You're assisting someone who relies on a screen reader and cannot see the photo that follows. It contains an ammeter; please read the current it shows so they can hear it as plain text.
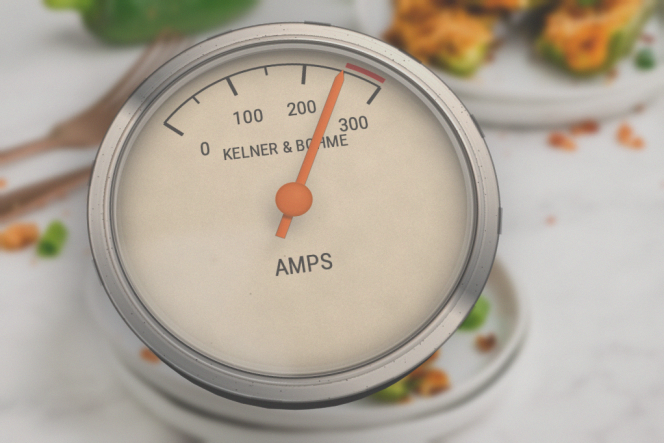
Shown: 250 A
